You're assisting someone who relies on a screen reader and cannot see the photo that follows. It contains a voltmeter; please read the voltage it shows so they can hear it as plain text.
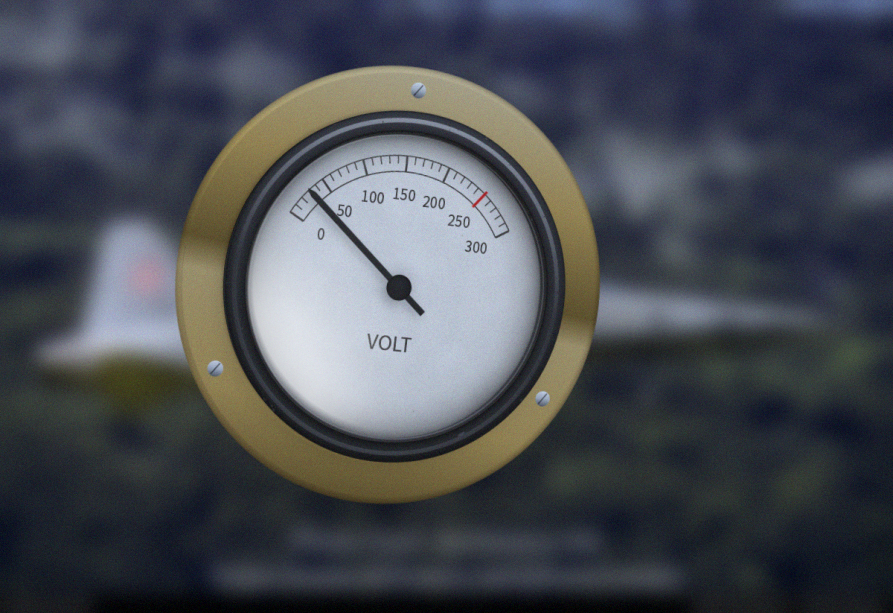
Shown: 30 V
